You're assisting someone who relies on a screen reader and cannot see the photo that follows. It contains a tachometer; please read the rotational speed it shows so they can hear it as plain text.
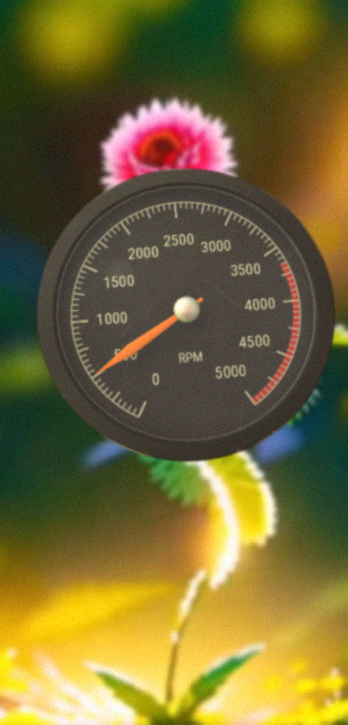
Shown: 500 rpm
